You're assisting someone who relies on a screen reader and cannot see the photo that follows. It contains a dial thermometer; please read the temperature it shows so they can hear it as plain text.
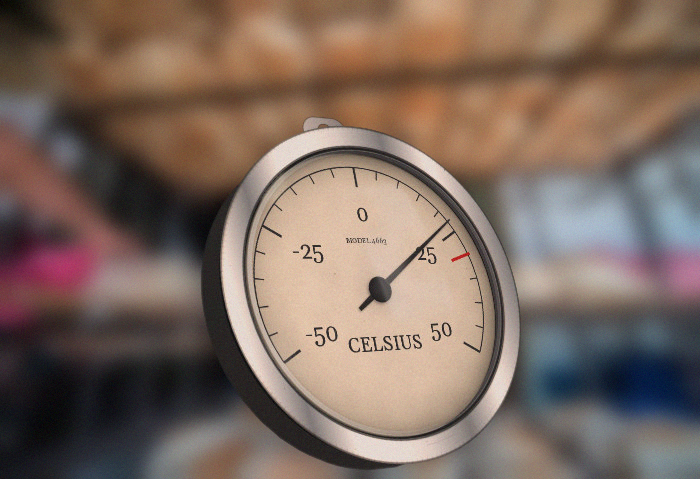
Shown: 22.5 °C
